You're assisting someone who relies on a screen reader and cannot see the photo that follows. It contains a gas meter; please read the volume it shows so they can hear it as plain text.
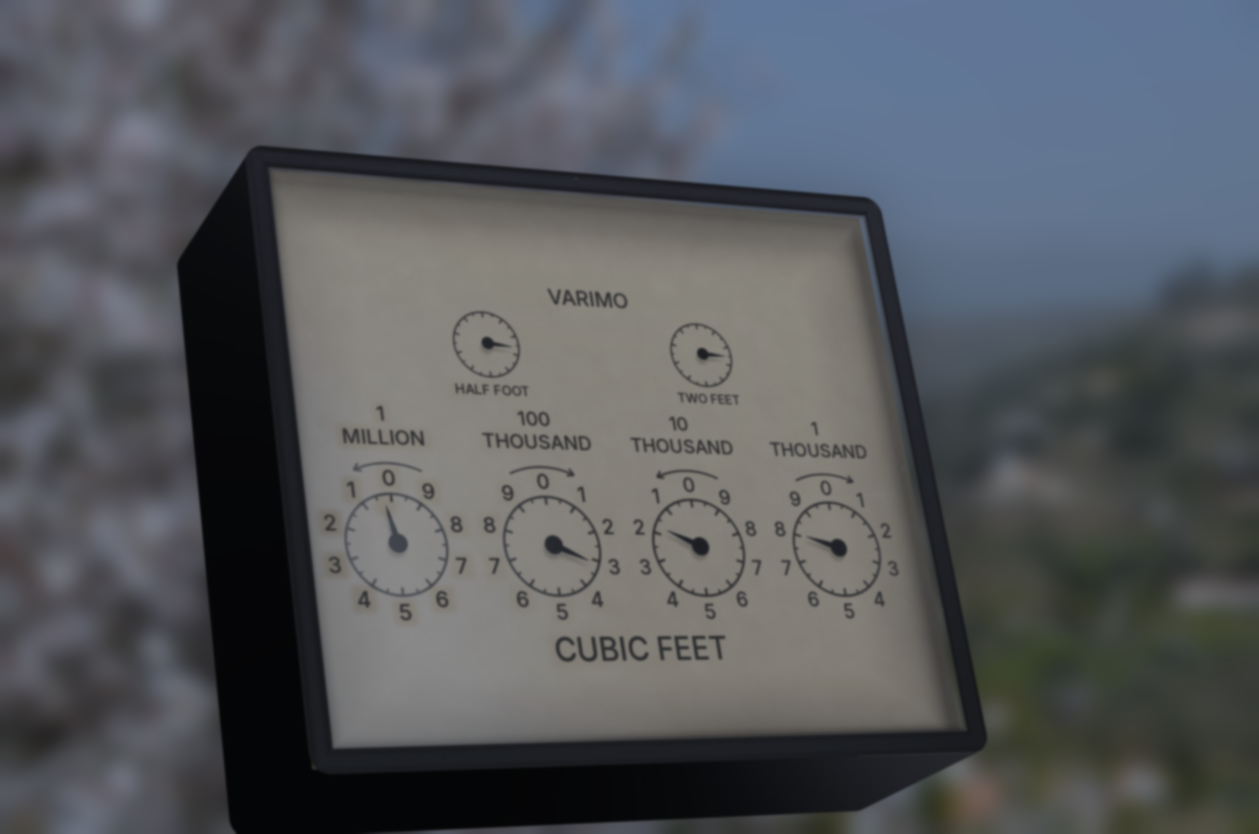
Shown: 31800 ft³
